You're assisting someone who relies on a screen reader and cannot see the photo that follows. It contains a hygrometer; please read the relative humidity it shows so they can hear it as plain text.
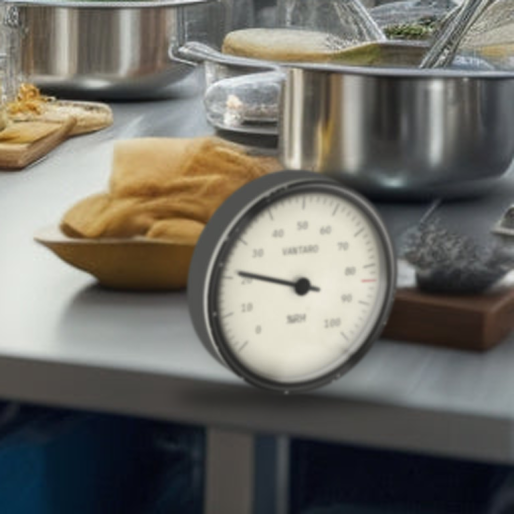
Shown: 22 %
